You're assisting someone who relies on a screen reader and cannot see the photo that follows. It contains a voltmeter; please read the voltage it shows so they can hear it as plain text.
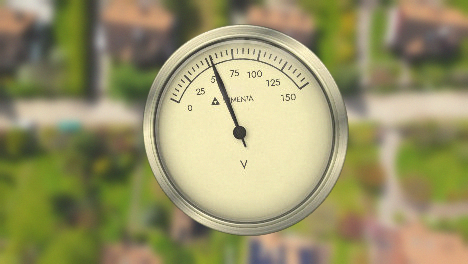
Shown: 55 V
